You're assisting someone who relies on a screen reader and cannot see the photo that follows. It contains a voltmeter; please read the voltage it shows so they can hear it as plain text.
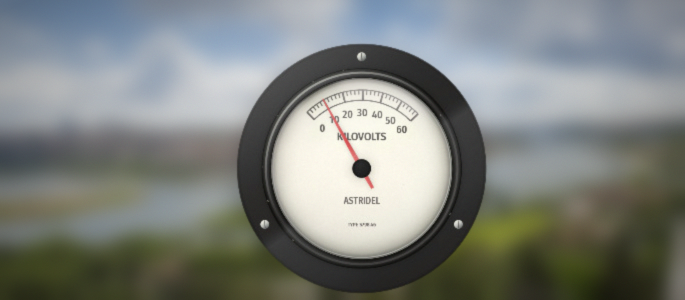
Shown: 10 kV
